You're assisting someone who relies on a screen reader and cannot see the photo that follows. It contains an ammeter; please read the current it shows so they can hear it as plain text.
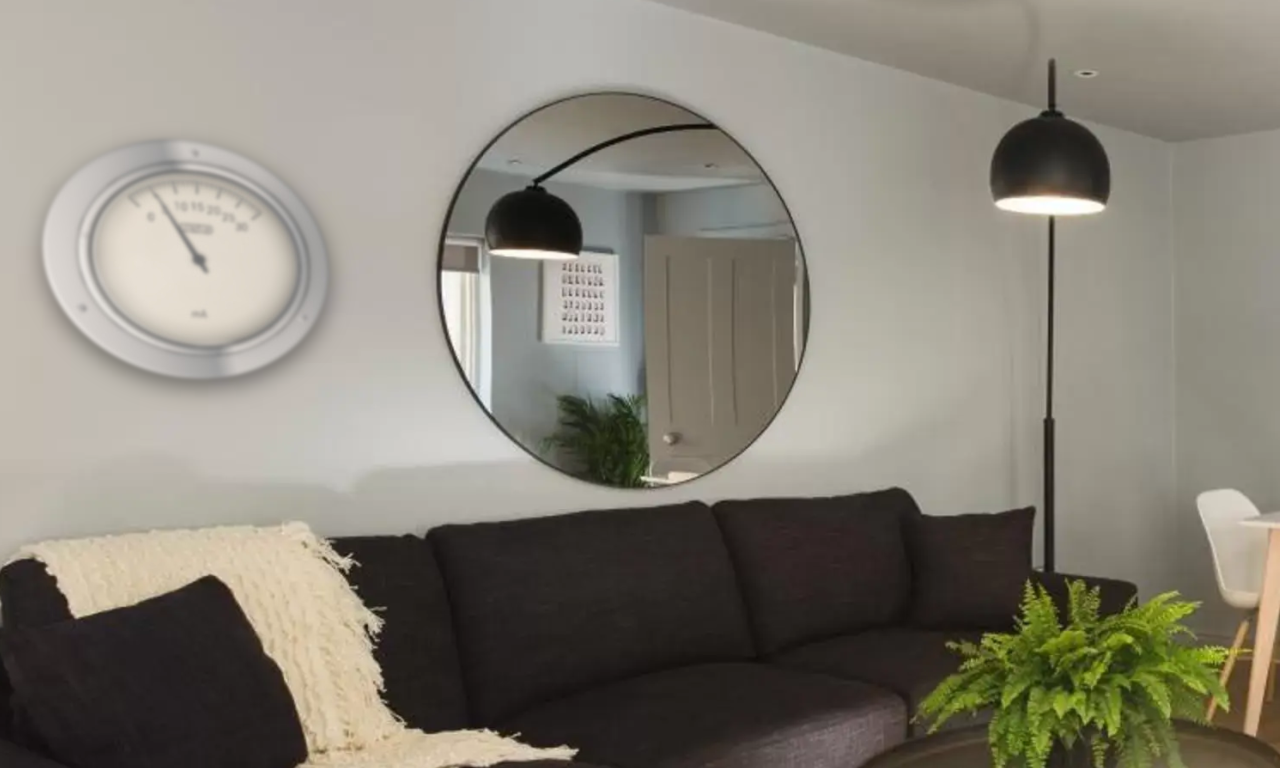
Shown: 5 mA
